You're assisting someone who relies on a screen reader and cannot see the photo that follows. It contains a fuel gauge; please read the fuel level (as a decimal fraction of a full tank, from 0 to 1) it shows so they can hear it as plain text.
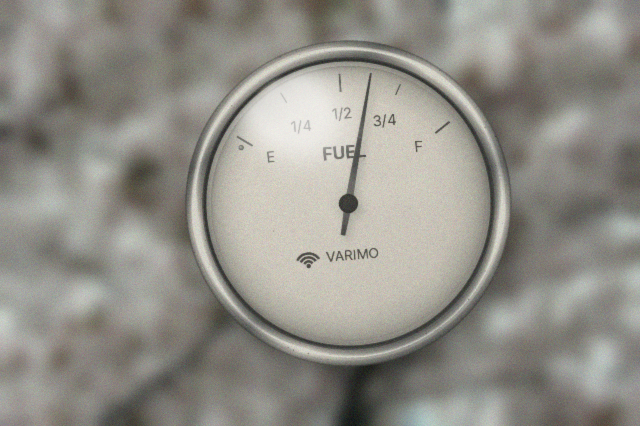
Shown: 0.625
